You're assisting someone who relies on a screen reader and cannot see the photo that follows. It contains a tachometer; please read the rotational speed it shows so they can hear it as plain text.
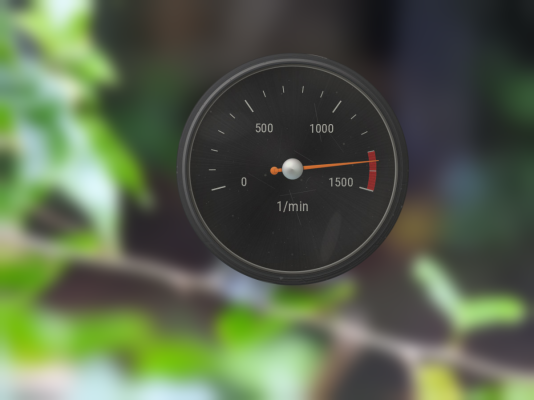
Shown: 1350 rpm
